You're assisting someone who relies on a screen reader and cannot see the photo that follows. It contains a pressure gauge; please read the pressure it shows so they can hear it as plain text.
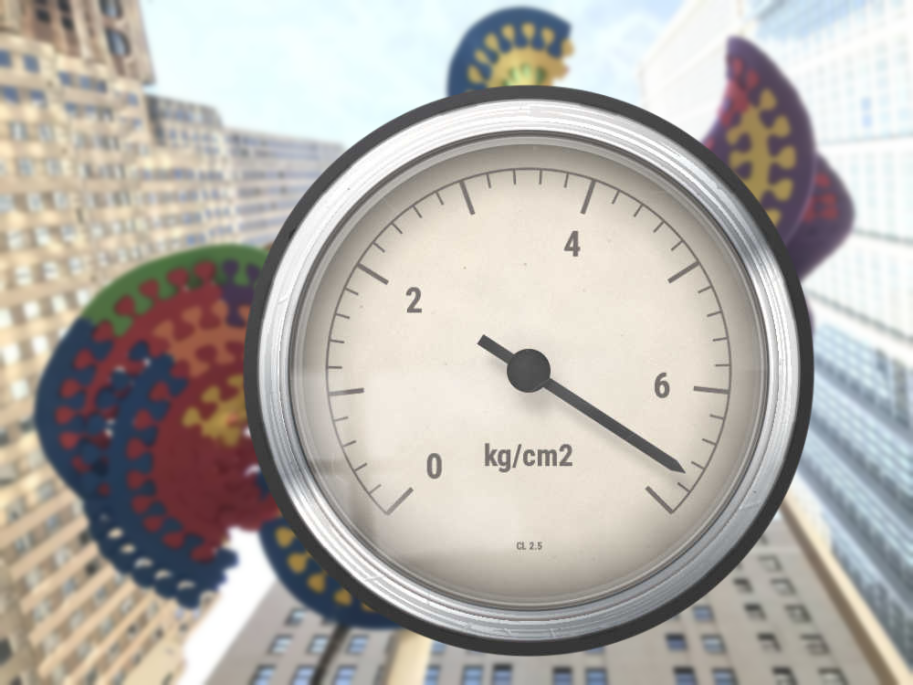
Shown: 6.7 kg/cm²
